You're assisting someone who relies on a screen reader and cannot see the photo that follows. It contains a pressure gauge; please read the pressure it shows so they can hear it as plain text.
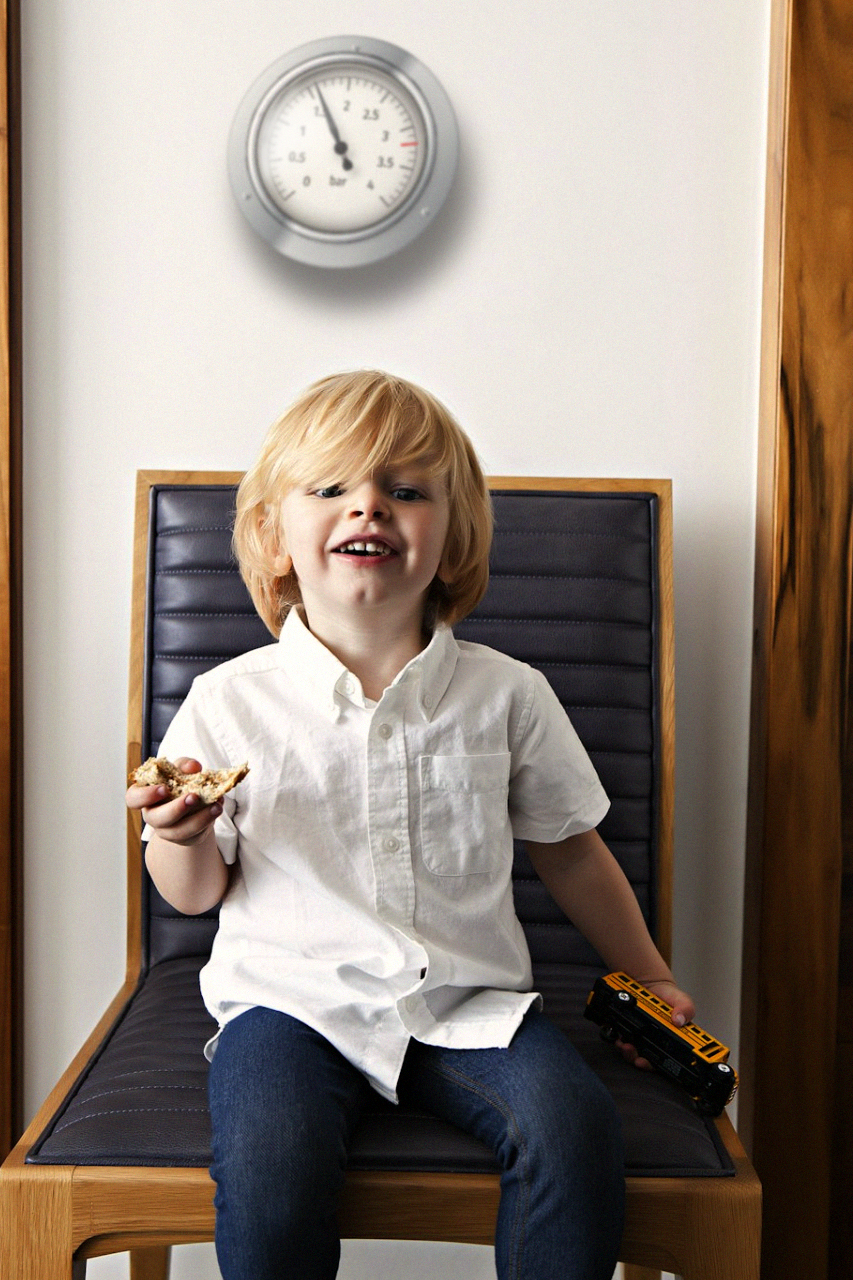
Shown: 1.6 bar
